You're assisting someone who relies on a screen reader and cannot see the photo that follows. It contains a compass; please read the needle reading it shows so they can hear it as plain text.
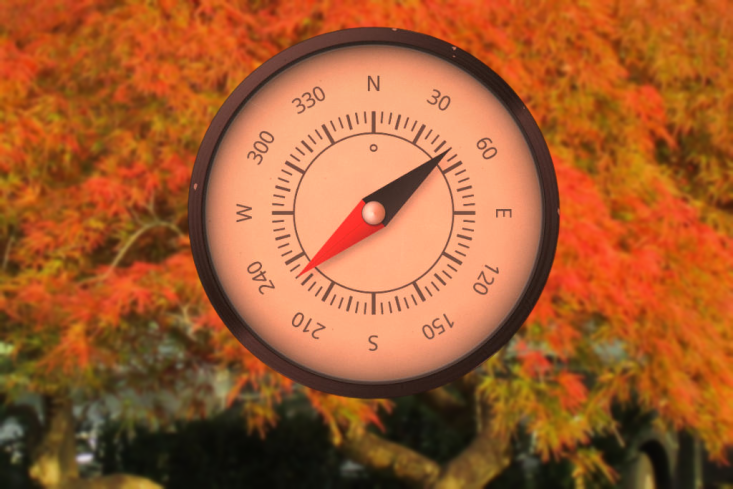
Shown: 230 °
